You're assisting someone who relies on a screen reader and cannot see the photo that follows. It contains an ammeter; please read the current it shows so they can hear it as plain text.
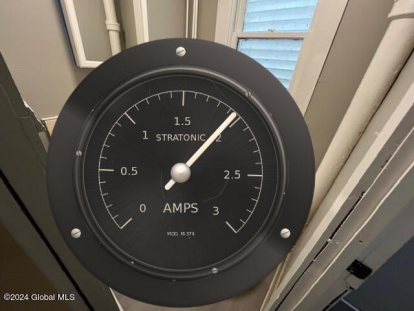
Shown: 1.95 A
